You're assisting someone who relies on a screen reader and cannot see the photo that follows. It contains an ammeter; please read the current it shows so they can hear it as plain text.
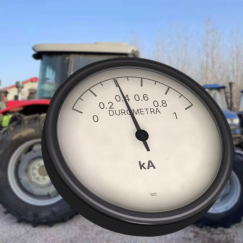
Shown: 0.4 kA
